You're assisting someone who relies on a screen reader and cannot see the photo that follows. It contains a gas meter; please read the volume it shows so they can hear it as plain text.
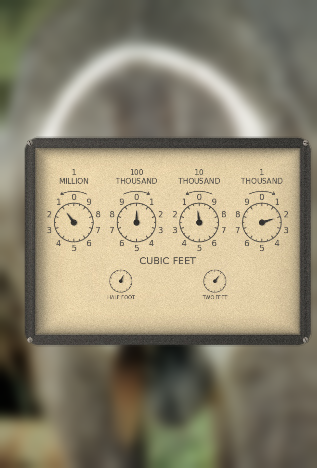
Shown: 100200 ft³
